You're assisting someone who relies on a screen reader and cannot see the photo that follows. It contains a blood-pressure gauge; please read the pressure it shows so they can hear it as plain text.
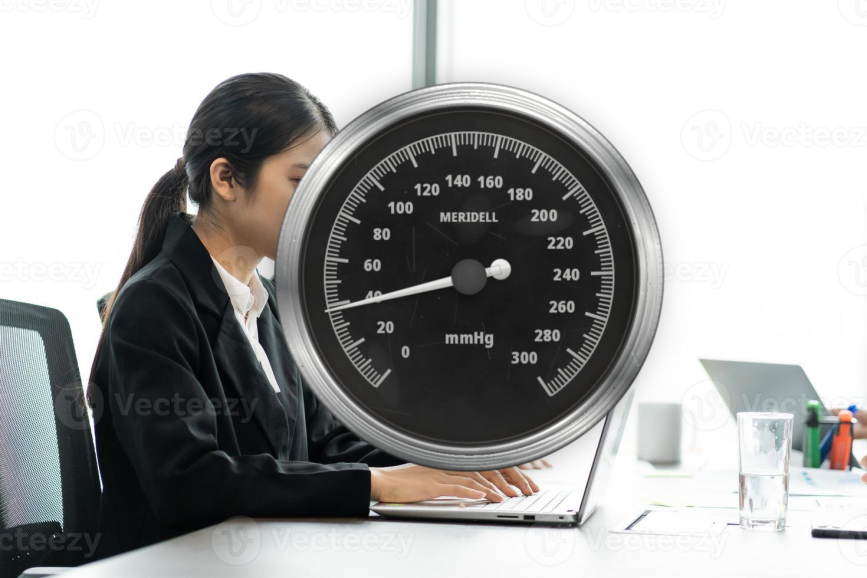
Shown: 38 mmHg
